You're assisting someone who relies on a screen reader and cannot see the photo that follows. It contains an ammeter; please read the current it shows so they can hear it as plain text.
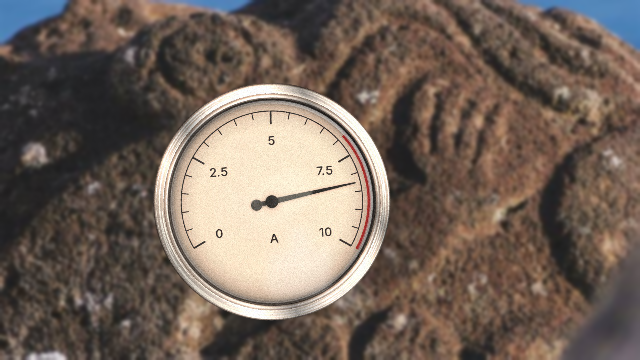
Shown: 8.25 A
